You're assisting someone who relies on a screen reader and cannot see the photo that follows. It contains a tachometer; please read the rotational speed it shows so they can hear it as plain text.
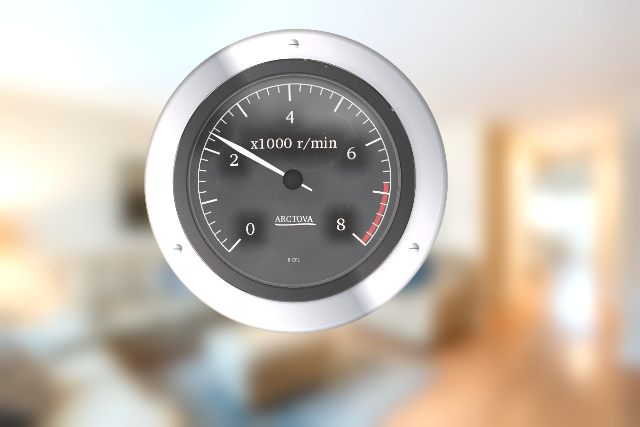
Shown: 2300 rpm
